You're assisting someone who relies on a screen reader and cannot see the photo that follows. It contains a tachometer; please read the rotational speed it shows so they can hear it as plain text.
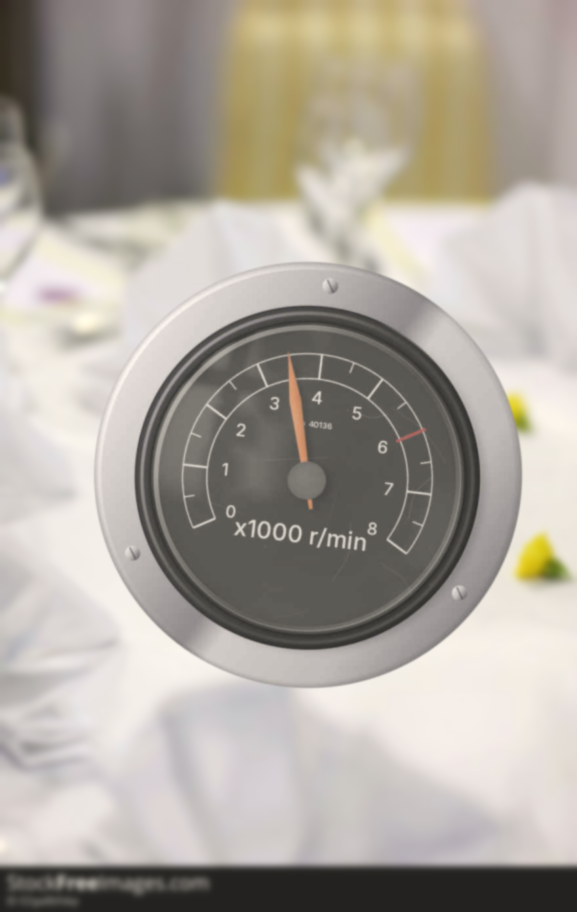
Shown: 3500 rpm
